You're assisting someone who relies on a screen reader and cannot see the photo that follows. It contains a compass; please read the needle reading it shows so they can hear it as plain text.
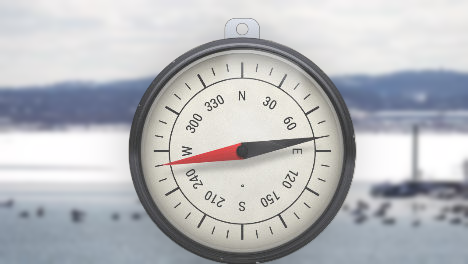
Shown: 260 °
